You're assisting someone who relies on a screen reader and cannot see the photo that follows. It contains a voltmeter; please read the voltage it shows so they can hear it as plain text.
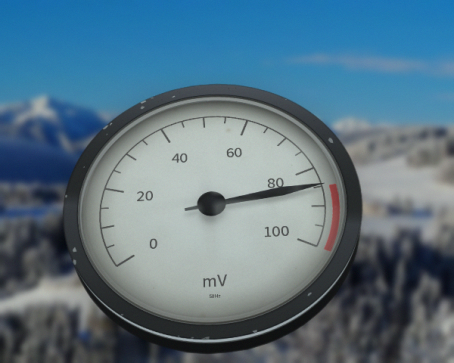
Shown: 85 mV
